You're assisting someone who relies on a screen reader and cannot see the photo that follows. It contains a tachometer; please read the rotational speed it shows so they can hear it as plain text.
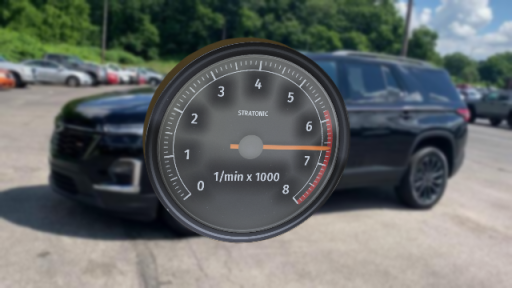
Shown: 6600 rpm
